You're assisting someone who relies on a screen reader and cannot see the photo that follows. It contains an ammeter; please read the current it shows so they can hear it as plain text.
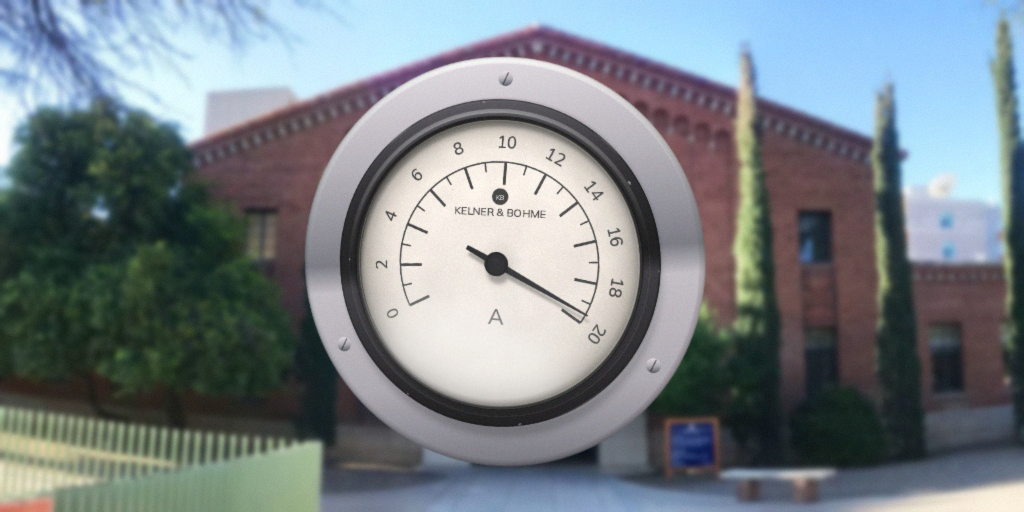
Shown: 19.5 A
